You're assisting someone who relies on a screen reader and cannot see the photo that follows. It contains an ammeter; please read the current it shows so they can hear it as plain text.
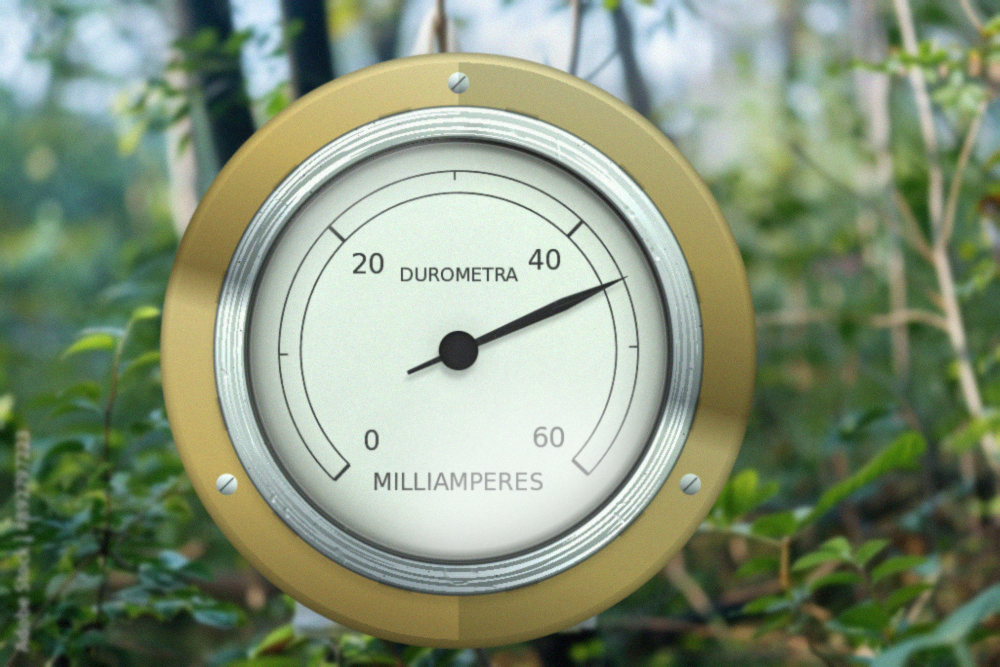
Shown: 45 mA
